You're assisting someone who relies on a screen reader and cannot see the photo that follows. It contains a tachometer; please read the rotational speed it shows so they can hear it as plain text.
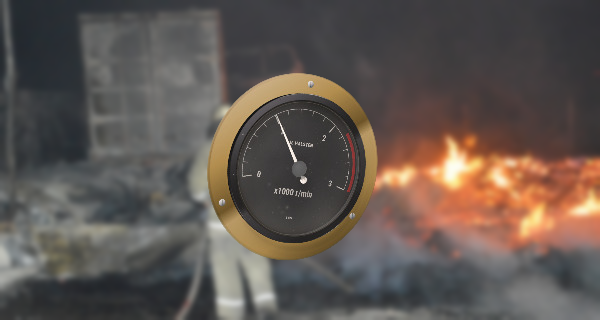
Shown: 1000 rpm
